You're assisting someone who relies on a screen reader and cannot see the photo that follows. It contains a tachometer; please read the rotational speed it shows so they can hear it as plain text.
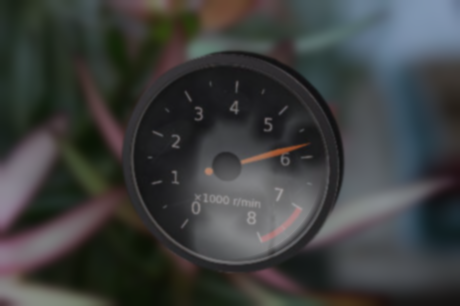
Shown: 5750 rpm
